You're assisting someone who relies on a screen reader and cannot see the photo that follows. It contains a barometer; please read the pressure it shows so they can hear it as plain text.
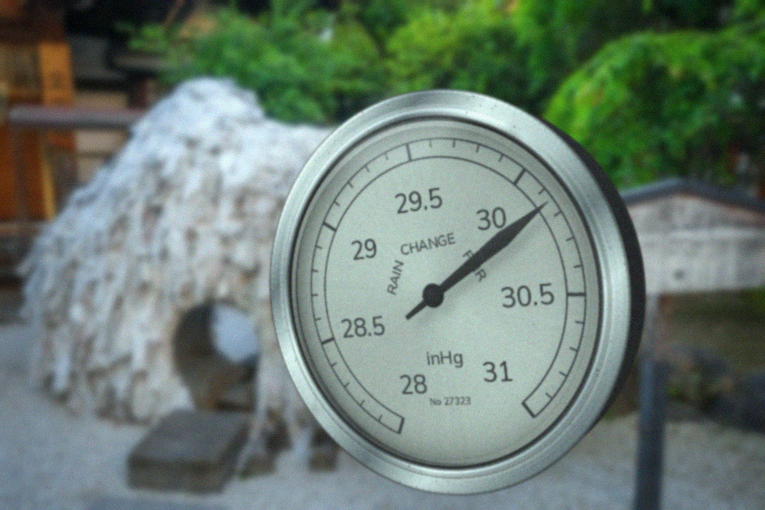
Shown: 30.15 inHg
